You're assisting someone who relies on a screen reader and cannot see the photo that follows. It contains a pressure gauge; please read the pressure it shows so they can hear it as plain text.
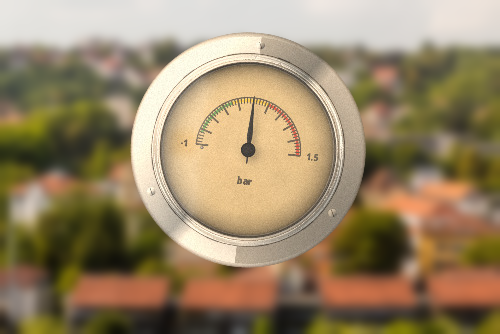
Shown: 0.25 bar
